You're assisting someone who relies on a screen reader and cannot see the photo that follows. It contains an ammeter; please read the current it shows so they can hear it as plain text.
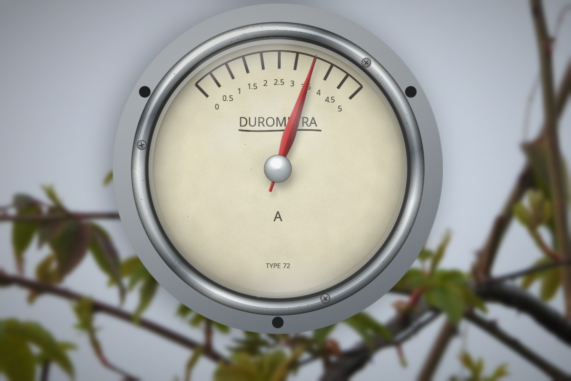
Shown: 3.5 A
